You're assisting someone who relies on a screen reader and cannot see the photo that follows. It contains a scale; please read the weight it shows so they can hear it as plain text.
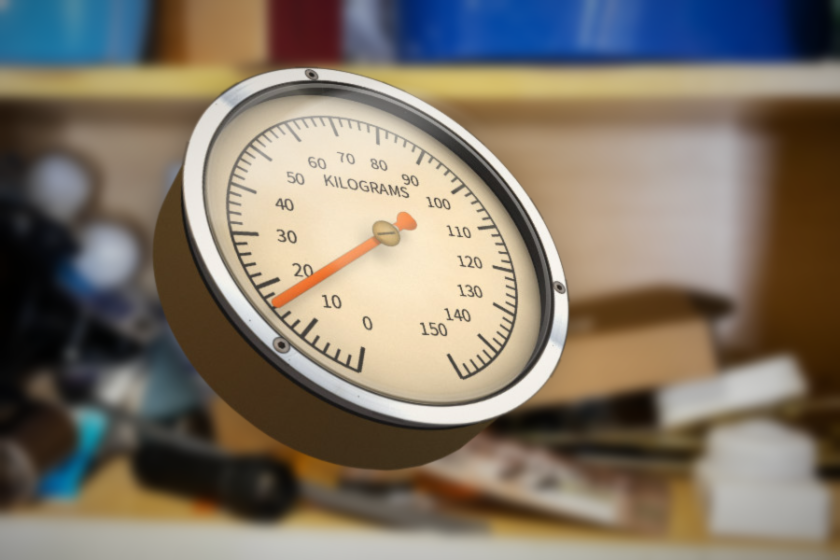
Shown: 16 kg
